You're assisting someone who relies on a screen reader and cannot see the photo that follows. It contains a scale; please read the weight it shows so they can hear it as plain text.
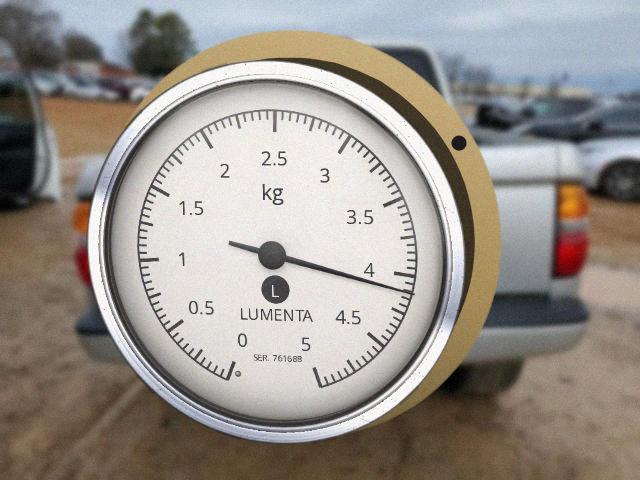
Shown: 4.1 kg
